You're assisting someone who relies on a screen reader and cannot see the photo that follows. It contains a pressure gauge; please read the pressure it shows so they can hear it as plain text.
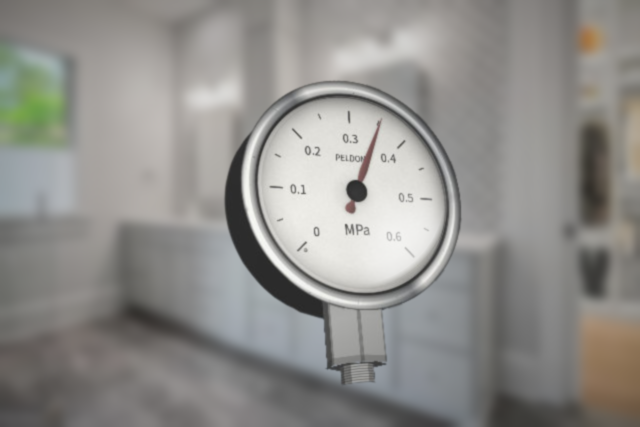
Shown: 0.35 MPa
